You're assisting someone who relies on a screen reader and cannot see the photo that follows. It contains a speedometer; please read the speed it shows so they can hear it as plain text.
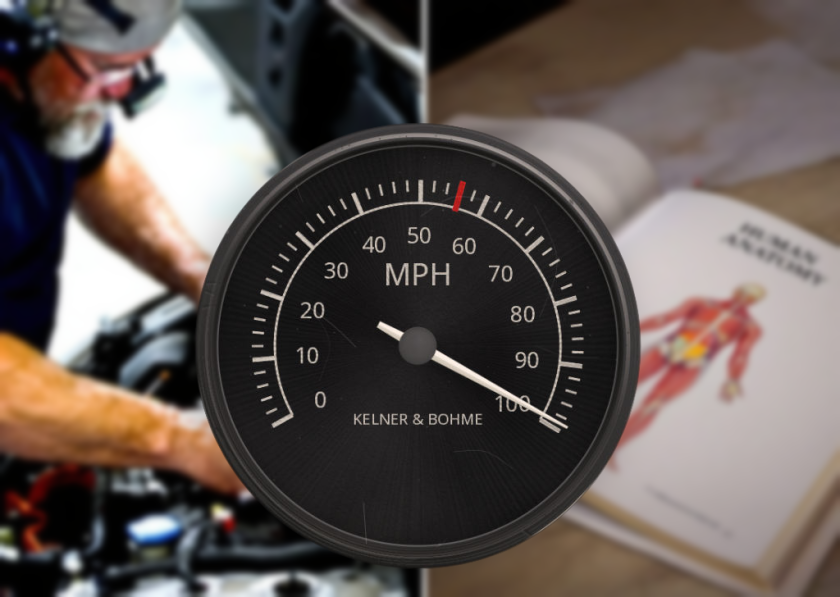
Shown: 99 mph
